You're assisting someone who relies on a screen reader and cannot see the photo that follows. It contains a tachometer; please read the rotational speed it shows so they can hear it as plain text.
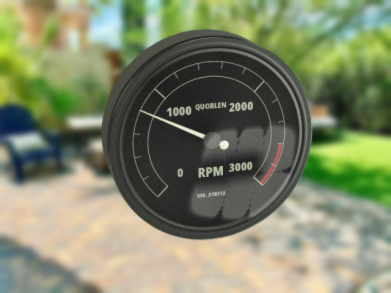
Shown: 800 rpm
